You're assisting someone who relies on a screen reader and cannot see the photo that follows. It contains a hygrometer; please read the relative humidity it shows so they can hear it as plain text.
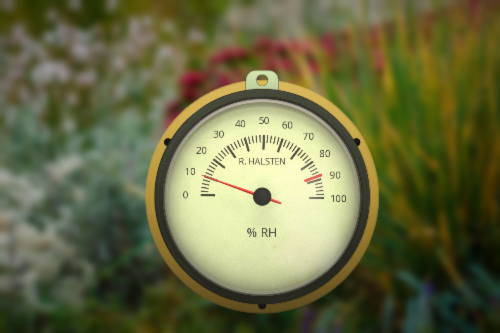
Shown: 10 %
